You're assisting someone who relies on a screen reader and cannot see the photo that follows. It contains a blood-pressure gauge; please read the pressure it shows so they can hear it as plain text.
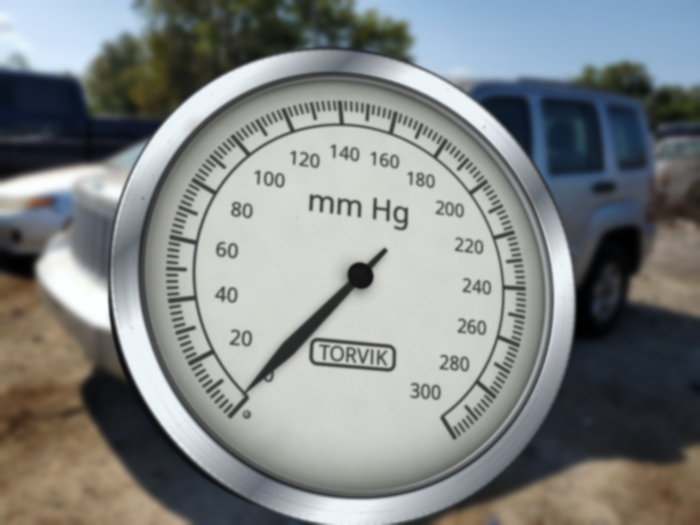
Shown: 2 mmHg
